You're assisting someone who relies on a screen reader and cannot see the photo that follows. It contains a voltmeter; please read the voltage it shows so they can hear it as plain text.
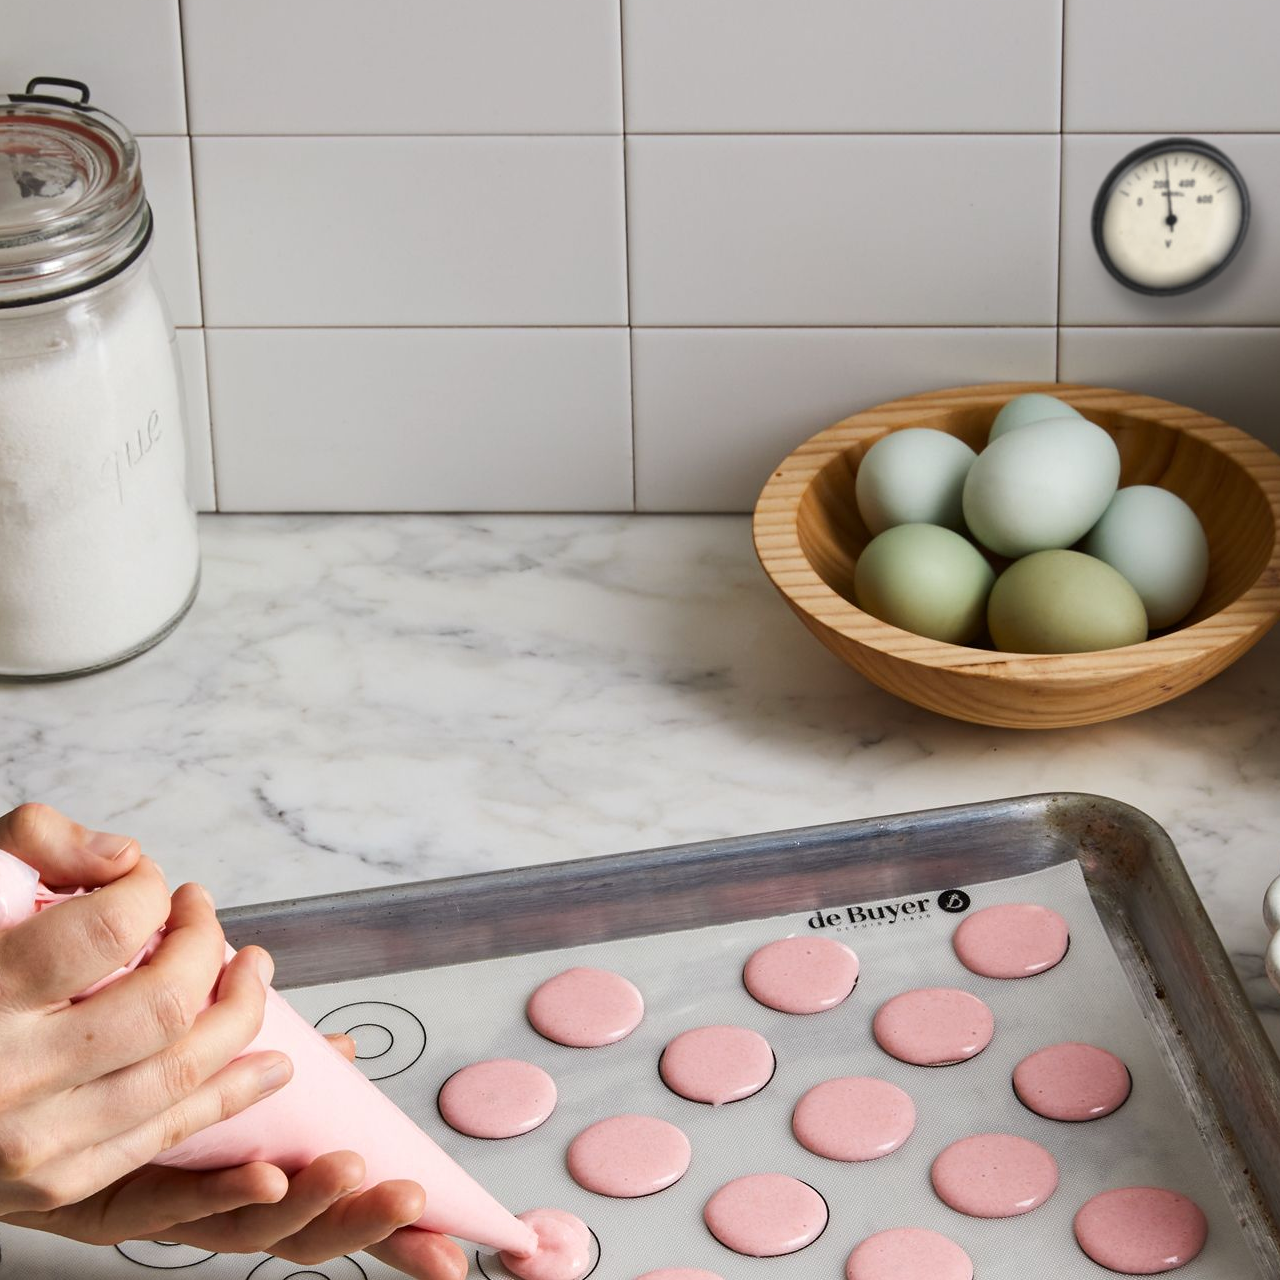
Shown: 250 V
